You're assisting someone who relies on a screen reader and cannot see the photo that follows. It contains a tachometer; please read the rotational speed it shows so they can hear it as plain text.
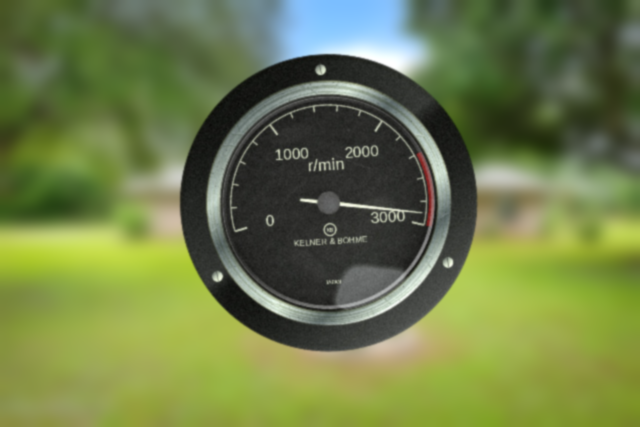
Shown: 2900 rpm
